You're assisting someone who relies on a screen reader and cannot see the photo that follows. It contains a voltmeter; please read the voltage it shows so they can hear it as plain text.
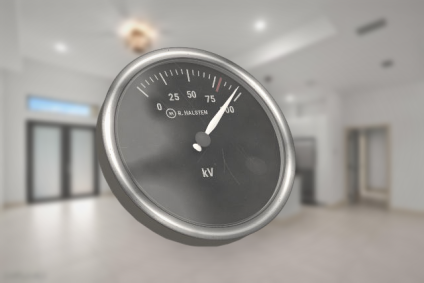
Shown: 95 kV
